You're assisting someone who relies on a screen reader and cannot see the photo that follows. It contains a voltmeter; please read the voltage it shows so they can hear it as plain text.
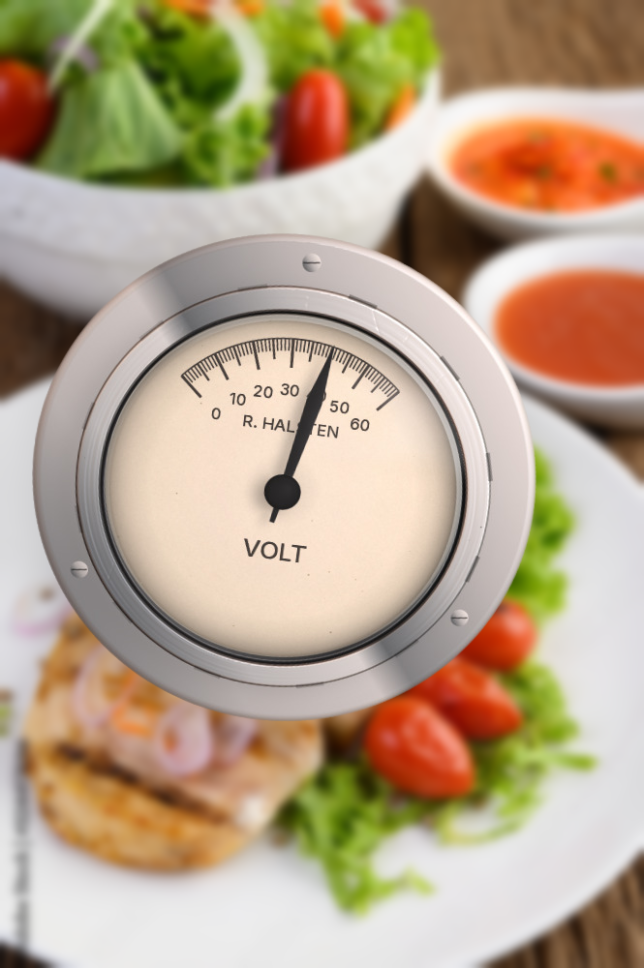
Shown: 40 V
